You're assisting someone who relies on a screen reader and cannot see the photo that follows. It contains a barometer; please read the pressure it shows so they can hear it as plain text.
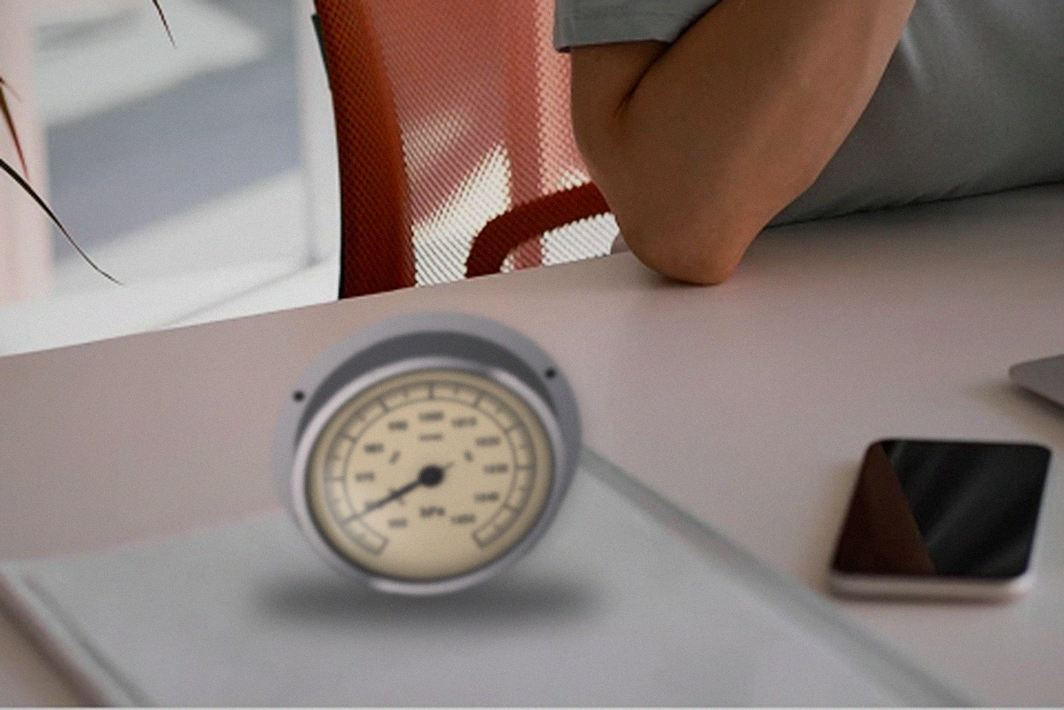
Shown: 960 hPa
